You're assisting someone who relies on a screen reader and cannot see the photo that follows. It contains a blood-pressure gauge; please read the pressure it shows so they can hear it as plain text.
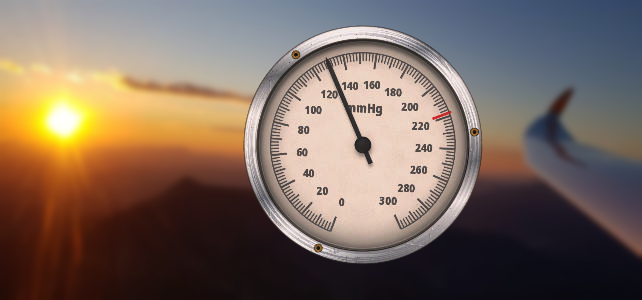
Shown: 130 mmHg
